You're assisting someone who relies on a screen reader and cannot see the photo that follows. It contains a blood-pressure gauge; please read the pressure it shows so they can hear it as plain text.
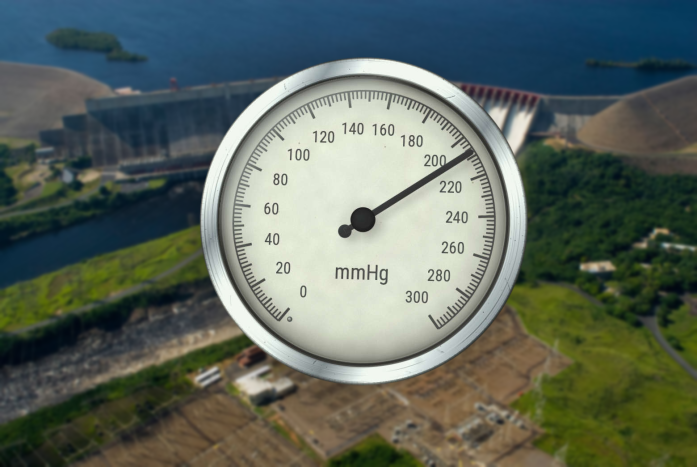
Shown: 208 mmHg
